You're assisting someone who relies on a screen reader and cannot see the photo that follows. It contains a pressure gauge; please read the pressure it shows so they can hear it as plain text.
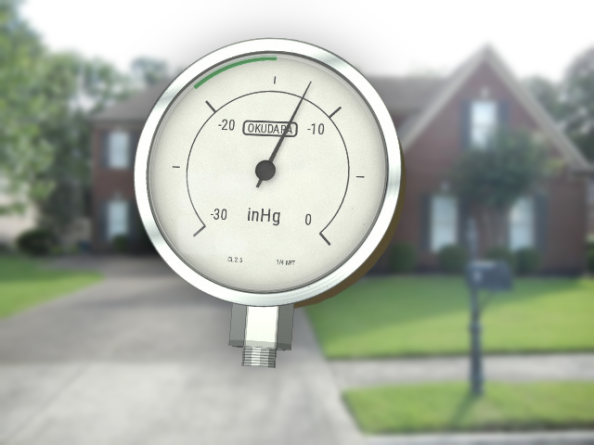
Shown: -12.5 inHg
